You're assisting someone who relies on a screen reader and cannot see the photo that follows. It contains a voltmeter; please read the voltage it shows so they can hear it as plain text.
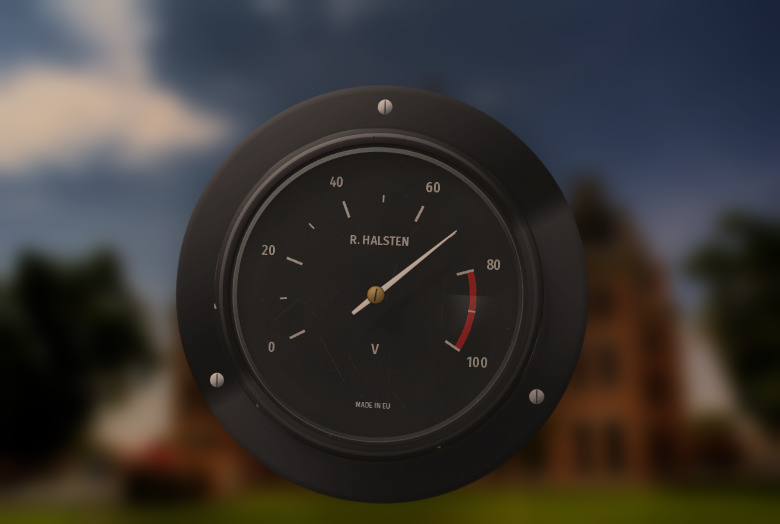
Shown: 70 V
